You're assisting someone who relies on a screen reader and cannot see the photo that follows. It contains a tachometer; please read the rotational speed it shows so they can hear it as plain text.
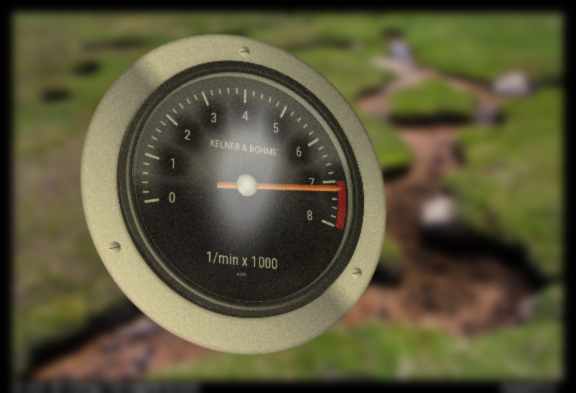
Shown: 7200 rpm
